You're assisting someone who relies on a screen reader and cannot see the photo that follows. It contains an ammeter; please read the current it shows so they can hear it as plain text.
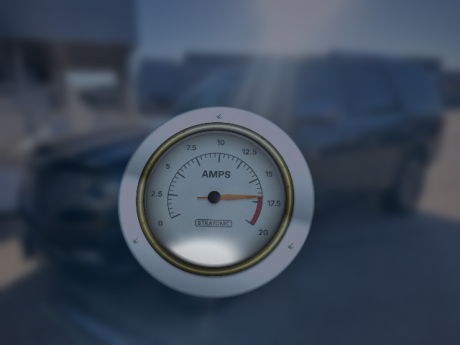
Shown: 17 A
